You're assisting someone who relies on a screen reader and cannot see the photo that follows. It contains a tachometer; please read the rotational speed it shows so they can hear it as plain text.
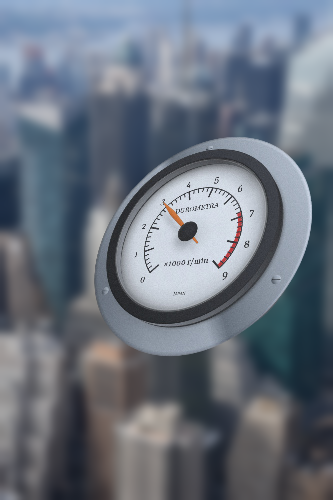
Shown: 3000 rpm
